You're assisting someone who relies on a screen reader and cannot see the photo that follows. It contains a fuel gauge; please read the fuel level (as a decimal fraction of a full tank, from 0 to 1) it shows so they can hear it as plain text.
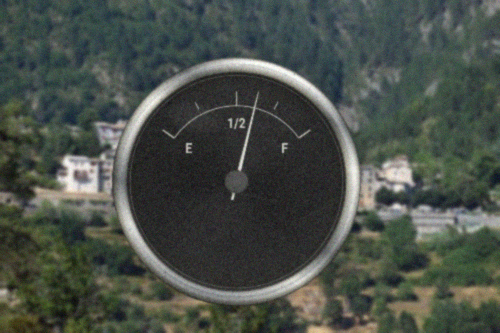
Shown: 0.625
